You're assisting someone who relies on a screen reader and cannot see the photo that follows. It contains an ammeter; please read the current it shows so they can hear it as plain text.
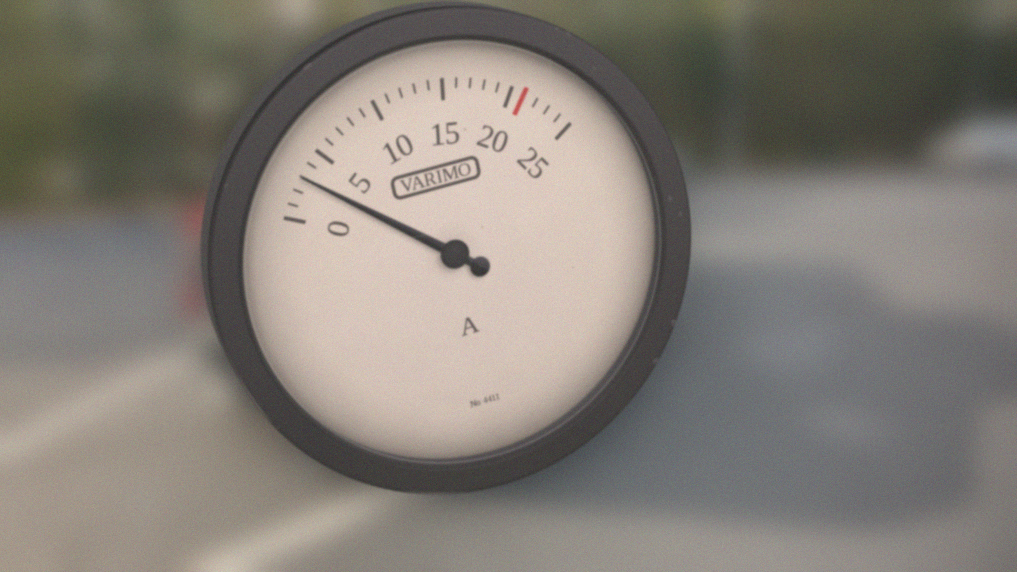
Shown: 3 A
